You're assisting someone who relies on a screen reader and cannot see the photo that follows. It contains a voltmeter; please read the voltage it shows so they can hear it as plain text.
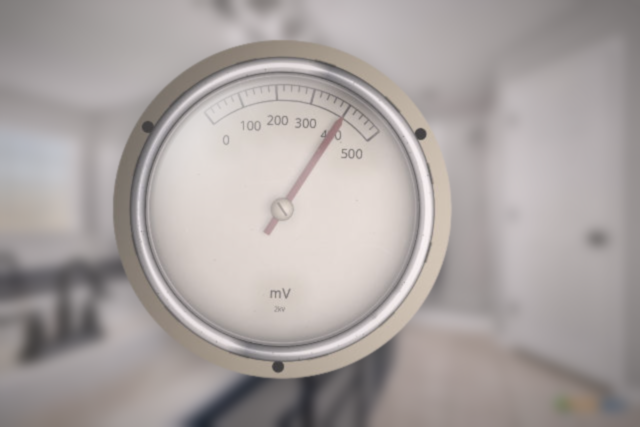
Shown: 400 mV
